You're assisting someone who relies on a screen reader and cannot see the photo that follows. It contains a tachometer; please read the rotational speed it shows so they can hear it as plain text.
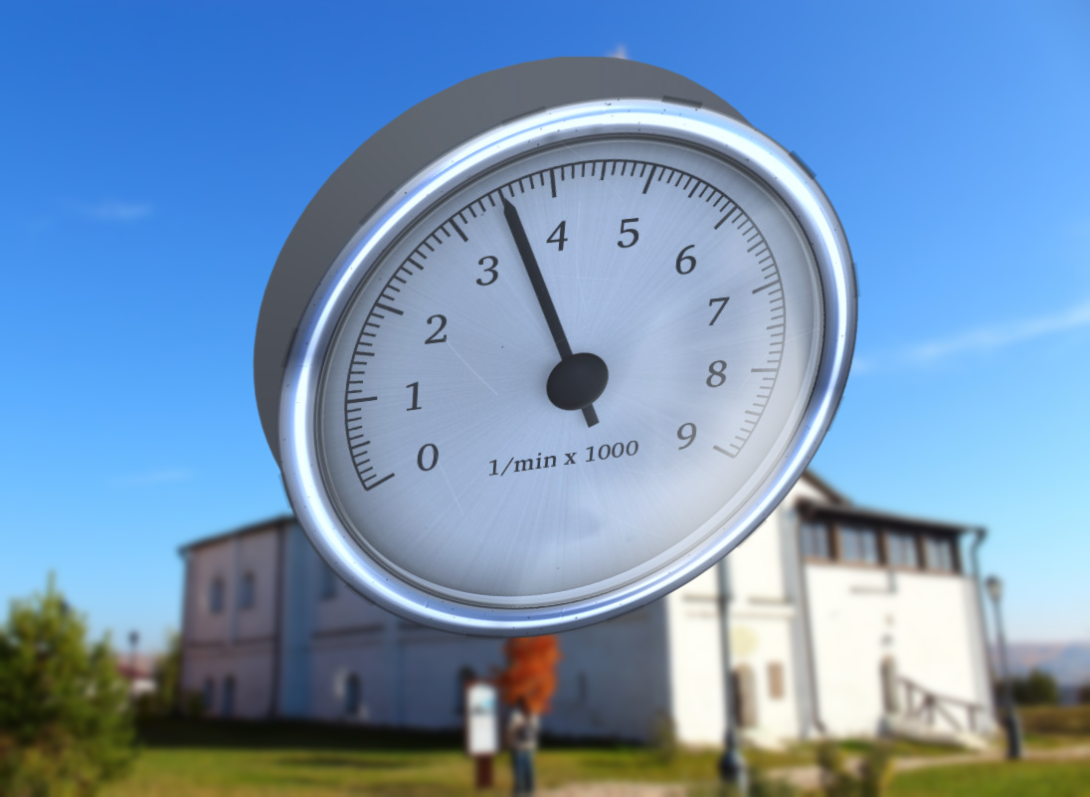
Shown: 3500 rpm
